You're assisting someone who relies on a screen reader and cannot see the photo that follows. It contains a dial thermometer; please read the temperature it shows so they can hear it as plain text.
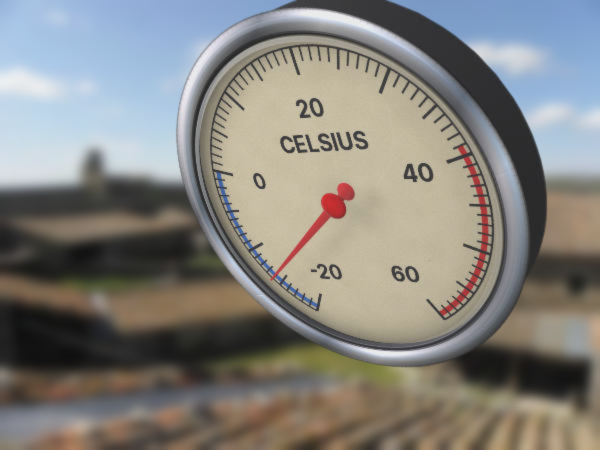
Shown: -14 °C
